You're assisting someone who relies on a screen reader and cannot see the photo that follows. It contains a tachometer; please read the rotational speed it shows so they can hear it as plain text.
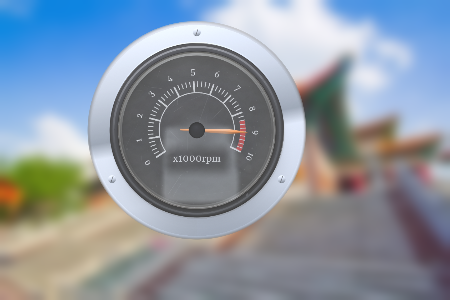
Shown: 9000 rpm
